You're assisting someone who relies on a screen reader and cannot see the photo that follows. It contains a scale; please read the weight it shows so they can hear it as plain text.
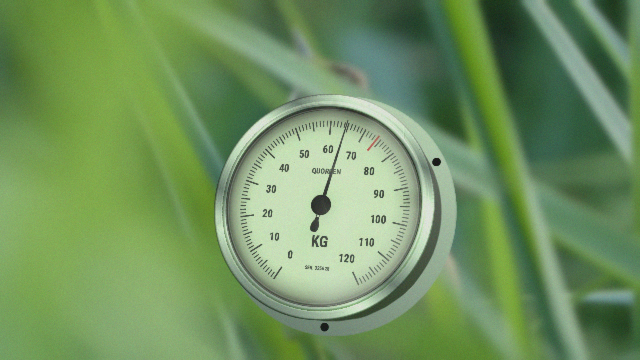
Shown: 65 kg
